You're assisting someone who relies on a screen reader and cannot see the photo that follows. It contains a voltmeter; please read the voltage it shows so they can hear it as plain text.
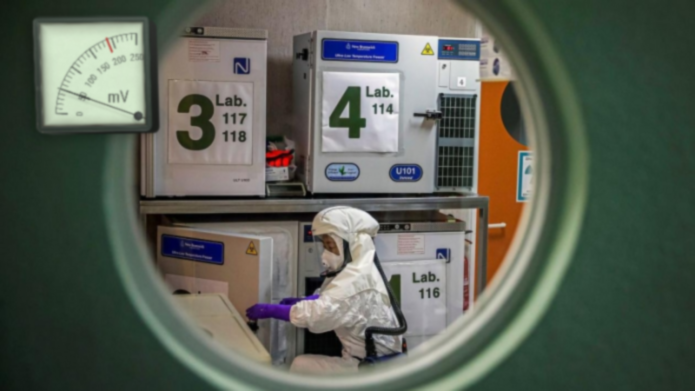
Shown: 50 mV
